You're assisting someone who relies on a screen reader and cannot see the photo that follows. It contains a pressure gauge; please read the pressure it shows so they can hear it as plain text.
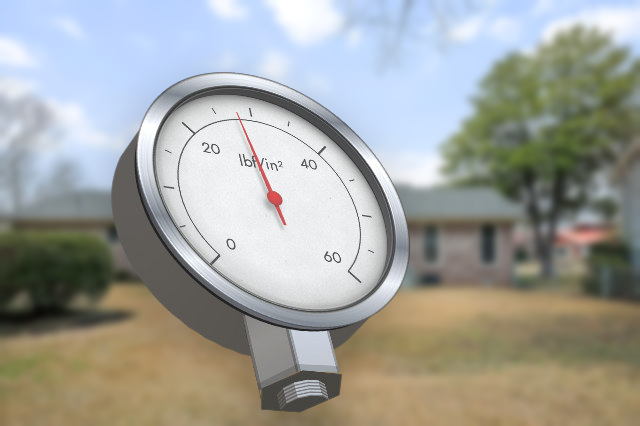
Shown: 27.5 psi
